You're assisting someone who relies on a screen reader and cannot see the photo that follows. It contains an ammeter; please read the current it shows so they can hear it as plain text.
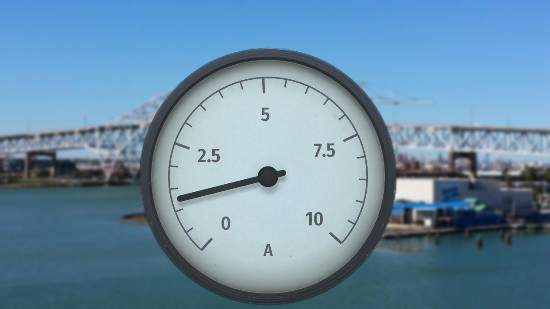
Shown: 1.25 A
